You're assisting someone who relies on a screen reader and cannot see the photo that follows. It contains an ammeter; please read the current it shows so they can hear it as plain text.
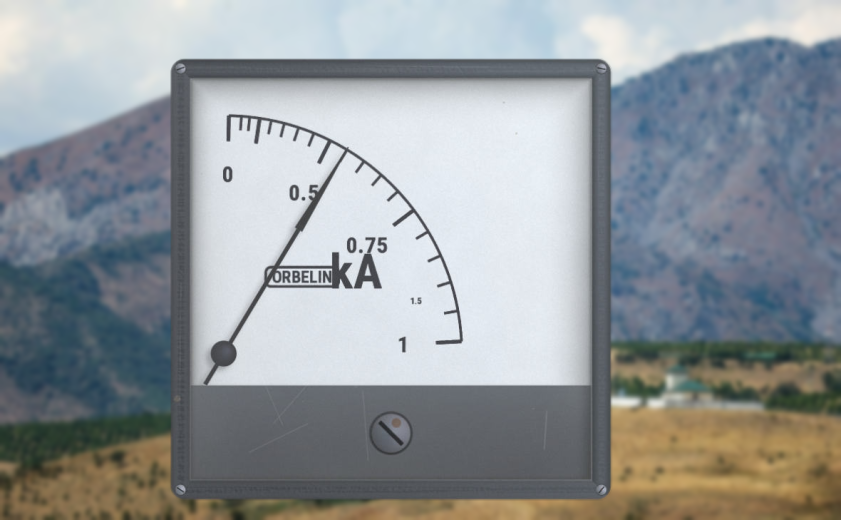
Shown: 0.55 kA
